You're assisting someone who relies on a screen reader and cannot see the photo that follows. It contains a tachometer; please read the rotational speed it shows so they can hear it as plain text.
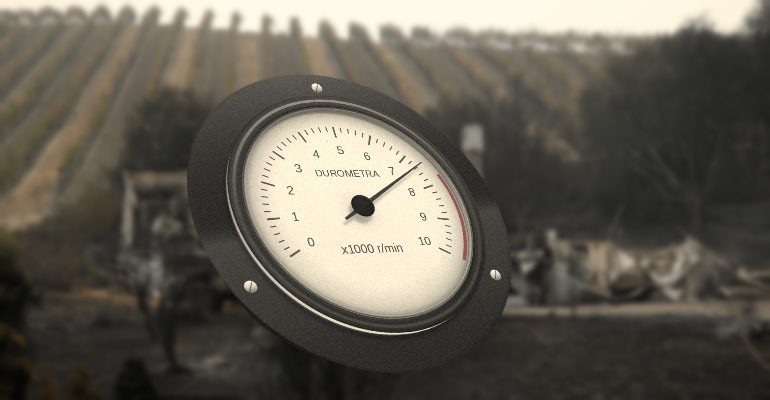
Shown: 7400 rpm
